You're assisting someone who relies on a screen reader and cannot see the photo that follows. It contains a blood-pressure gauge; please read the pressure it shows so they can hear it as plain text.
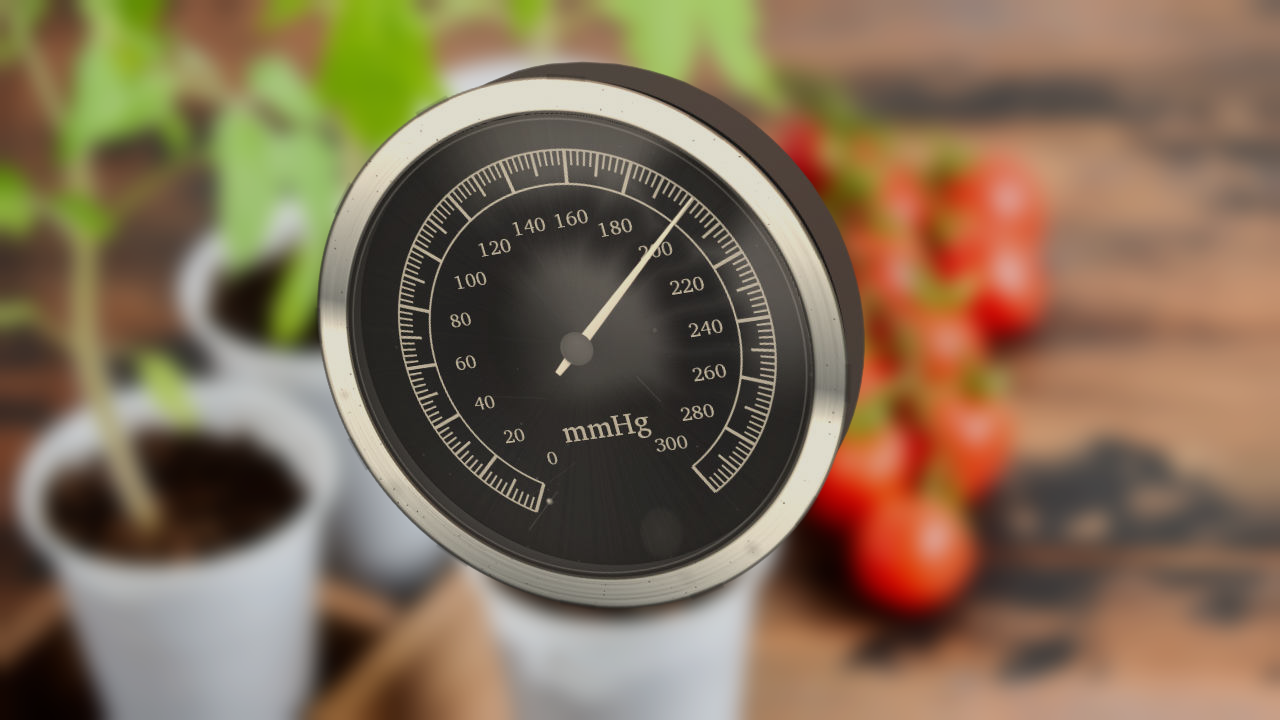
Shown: 200 mmHg
